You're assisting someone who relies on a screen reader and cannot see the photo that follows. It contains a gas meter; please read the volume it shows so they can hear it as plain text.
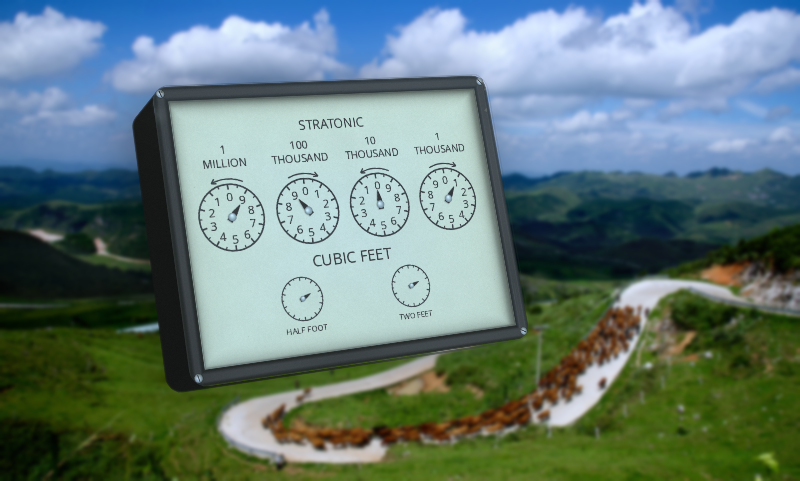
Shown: 890100 ft³
